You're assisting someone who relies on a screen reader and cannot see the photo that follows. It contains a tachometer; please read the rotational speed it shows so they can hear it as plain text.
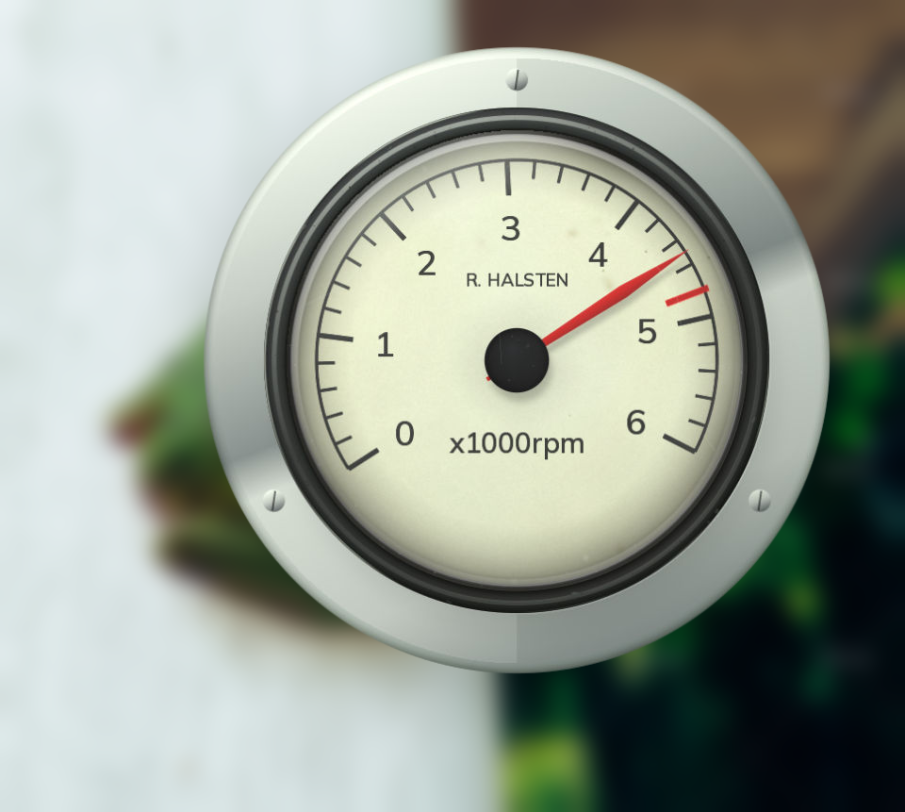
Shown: 4500 rpm
